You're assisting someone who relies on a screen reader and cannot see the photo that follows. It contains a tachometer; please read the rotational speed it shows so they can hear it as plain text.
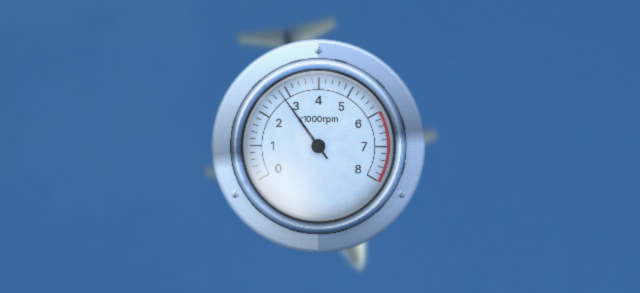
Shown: 2800 rpm
